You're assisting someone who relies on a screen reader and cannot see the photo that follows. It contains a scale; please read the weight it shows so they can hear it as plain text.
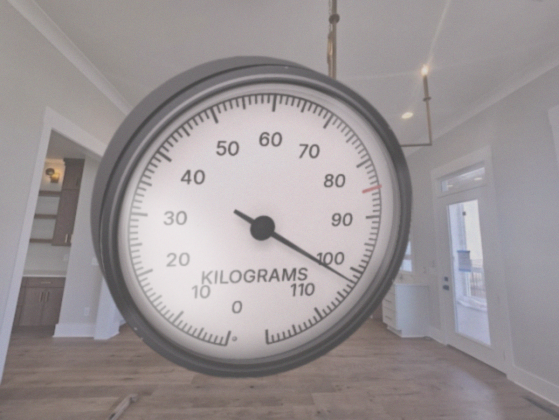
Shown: 102 kg
